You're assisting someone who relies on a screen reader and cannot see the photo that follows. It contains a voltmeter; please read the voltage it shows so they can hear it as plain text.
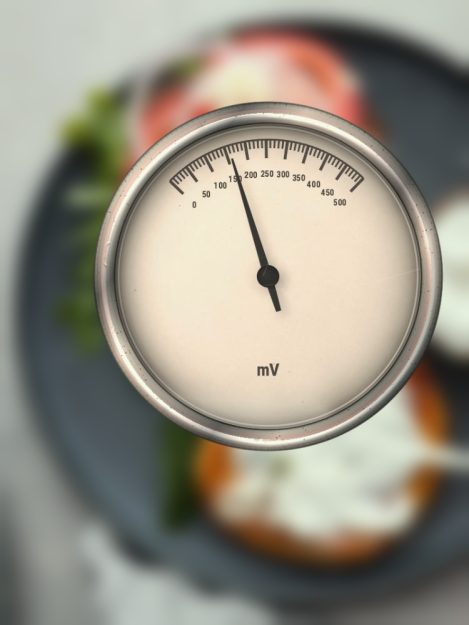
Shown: 160 mV
